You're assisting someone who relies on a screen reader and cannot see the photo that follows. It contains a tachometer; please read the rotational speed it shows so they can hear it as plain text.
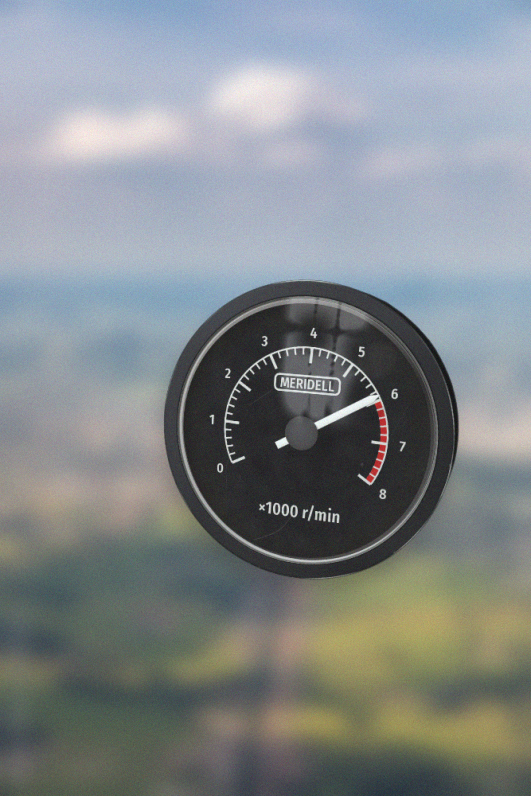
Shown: 5900 rpm
